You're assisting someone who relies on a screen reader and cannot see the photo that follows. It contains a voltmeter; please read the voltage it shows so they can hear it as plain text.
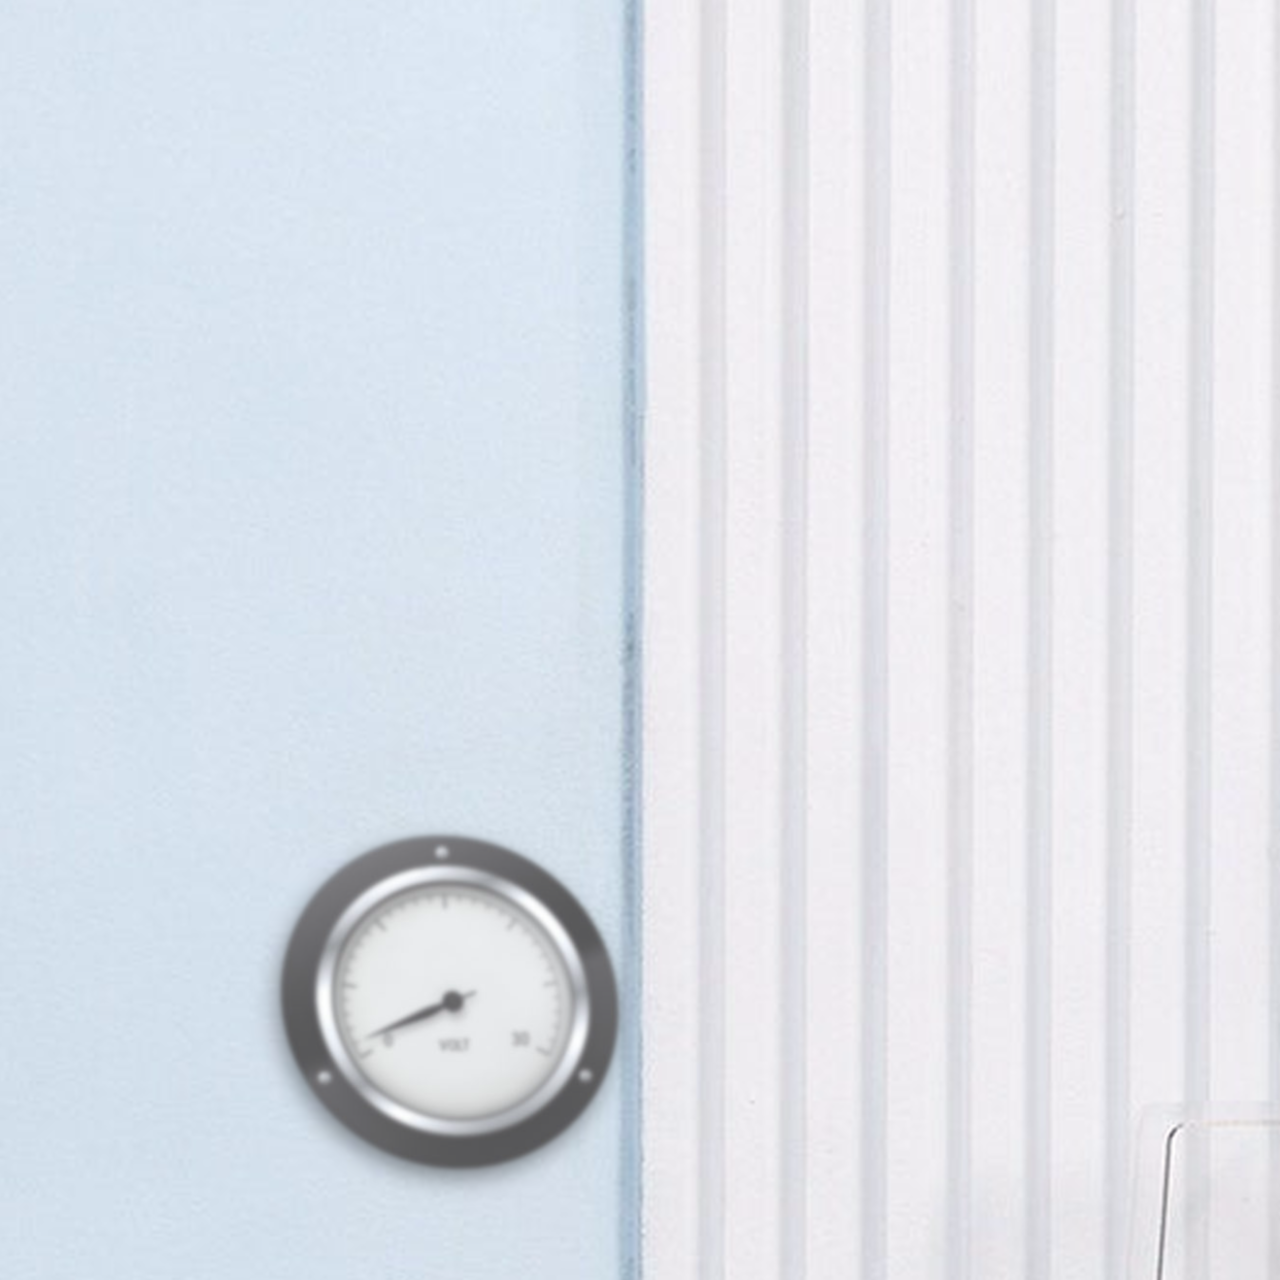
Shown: 1 V
